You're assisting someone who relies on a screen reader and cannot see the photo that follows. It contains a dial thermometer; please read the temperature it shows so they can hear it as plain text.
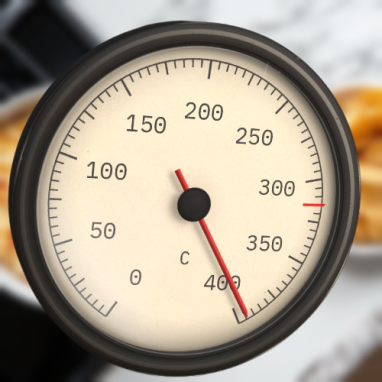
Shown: 395 °C
